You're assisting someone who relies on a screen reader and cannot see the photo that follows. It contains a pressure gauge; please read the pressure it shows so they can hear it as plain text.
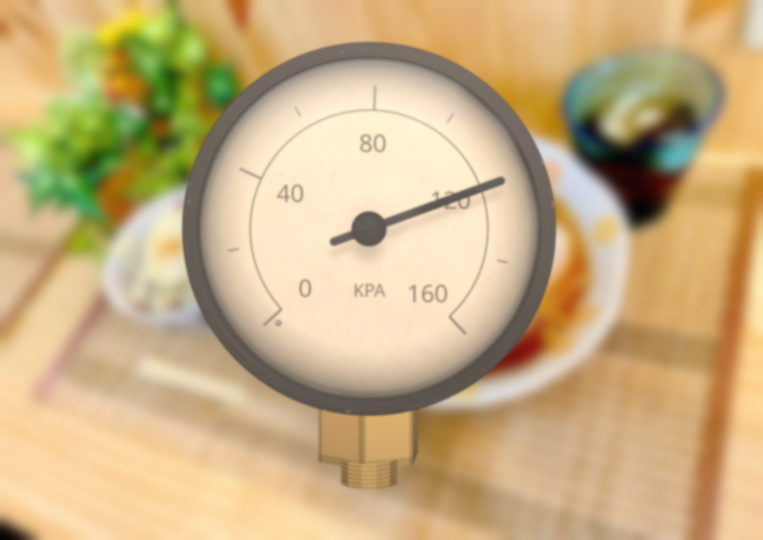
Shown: 120 kPa
